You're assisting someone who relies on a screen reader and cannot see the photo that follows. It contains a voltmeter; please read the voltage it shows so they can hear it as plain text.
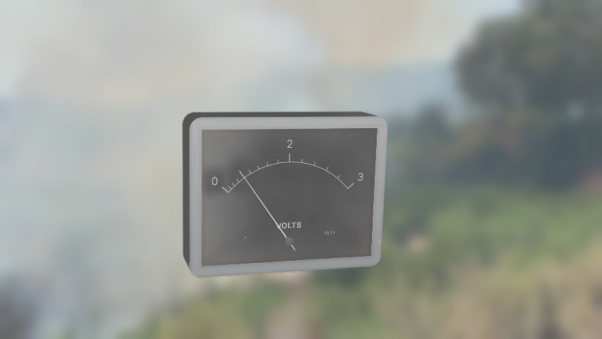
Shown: 1 V
